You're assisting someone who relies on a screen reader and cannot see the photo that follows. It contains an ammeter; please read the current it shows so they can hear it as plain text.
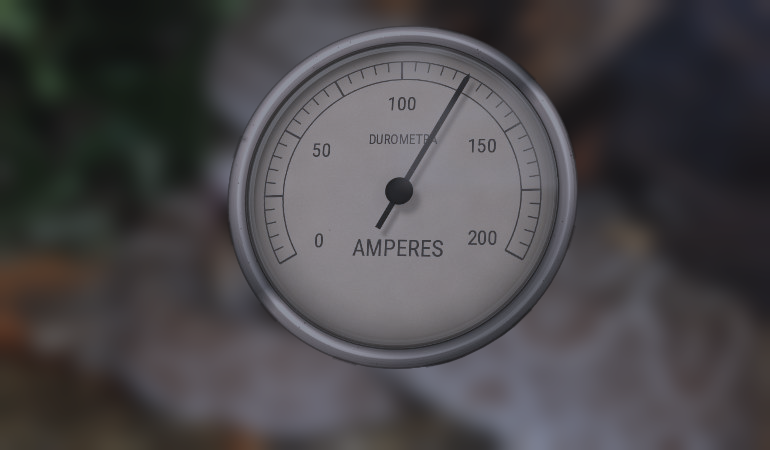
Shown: 125 A
